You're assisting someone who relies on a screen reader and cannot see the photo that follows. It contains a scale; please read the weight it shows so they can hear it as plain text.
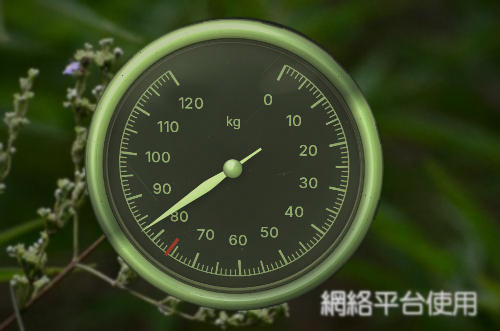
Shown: 83 kg
